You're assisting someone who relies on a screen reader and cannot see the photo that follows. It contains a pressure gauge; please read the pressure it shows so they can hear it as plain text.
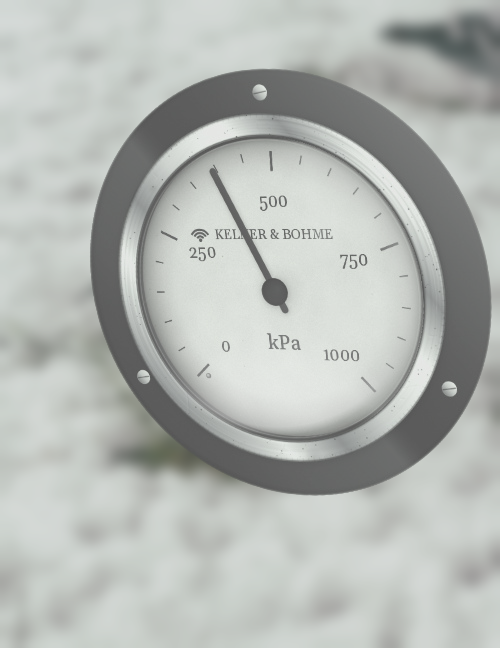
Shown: 400 kPa
